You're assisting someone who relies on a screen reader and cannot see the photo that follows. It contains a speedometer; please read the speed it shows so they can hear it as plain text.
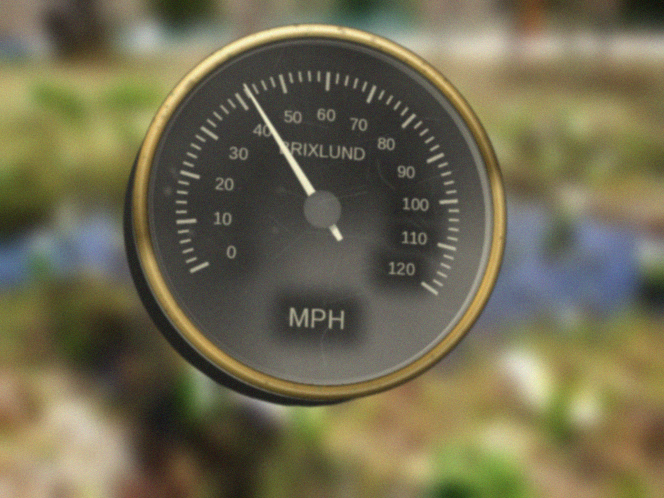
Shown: 42 mph
